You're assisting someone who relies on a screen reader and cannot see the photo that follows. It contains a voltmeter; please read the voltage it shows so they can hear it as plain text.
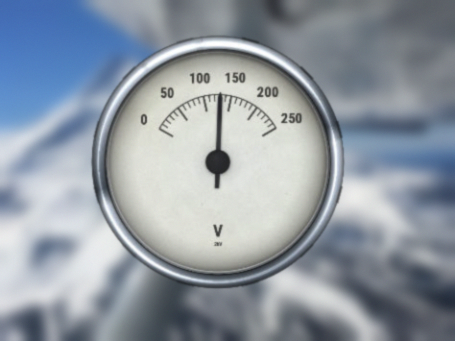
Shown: 130 V
